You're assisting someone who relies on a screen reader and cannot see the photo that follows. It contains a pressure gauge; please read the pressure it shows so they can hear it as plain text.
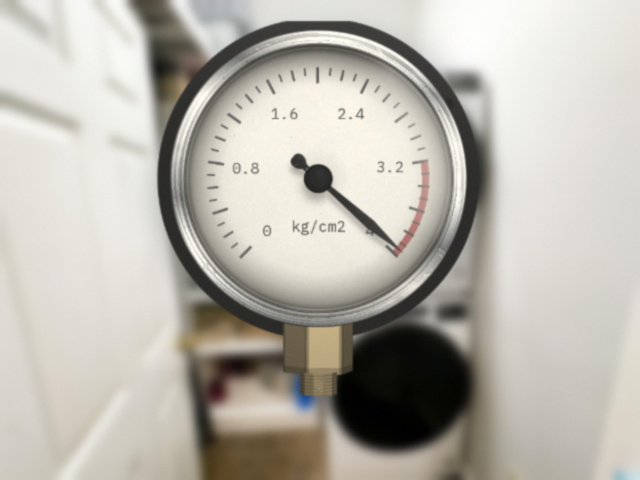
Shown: 3.95 kg/cm²
